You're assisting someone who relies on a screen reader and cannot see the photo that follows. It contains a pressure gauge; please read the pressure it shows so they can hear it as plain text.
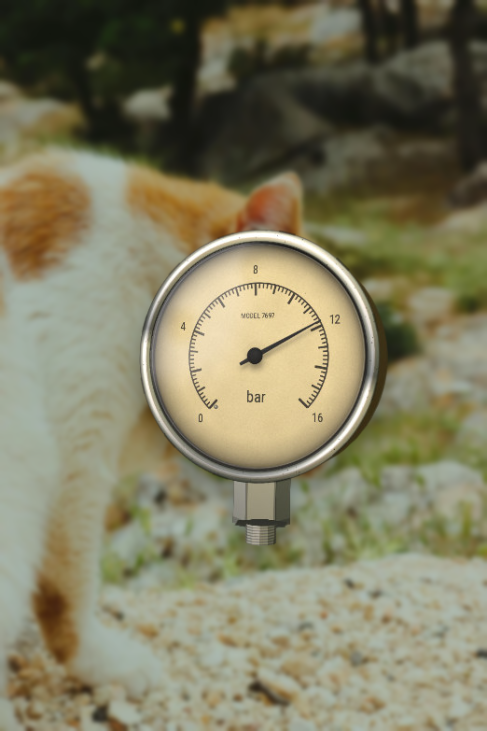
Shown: 11.8 bar
